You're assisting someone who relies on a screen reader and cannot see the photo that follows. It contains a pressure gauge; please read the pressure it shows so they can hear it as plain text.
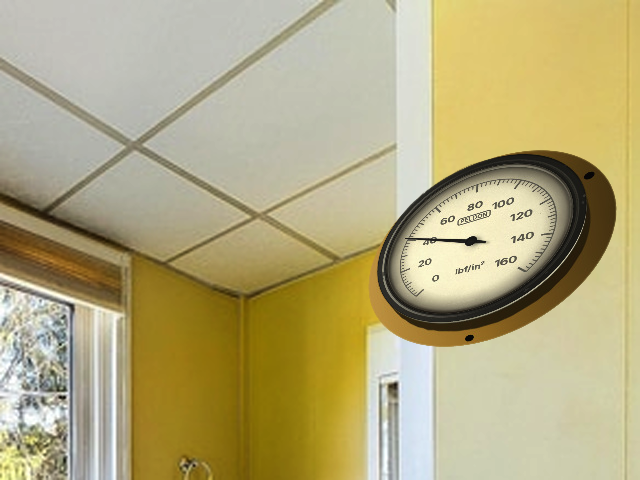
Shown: 40 psi
